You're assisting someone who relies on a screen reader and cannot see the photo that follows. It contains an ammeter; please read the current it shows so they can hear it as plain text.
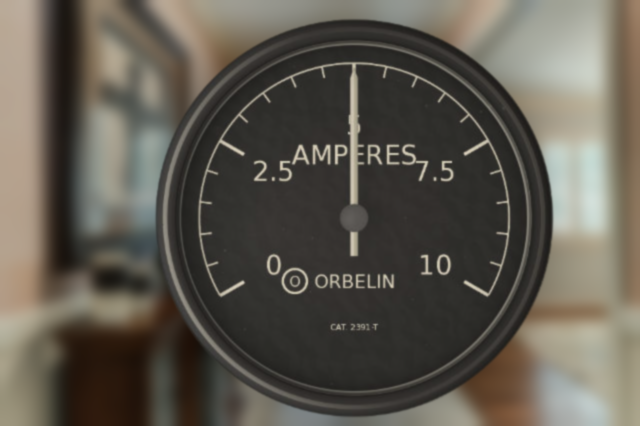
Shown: 5 A
